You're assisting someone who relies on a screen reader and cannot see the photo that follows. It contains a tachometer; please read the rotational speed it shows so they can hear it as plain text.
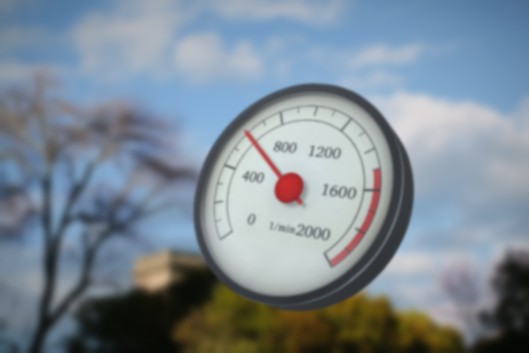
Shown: 600 rpm
